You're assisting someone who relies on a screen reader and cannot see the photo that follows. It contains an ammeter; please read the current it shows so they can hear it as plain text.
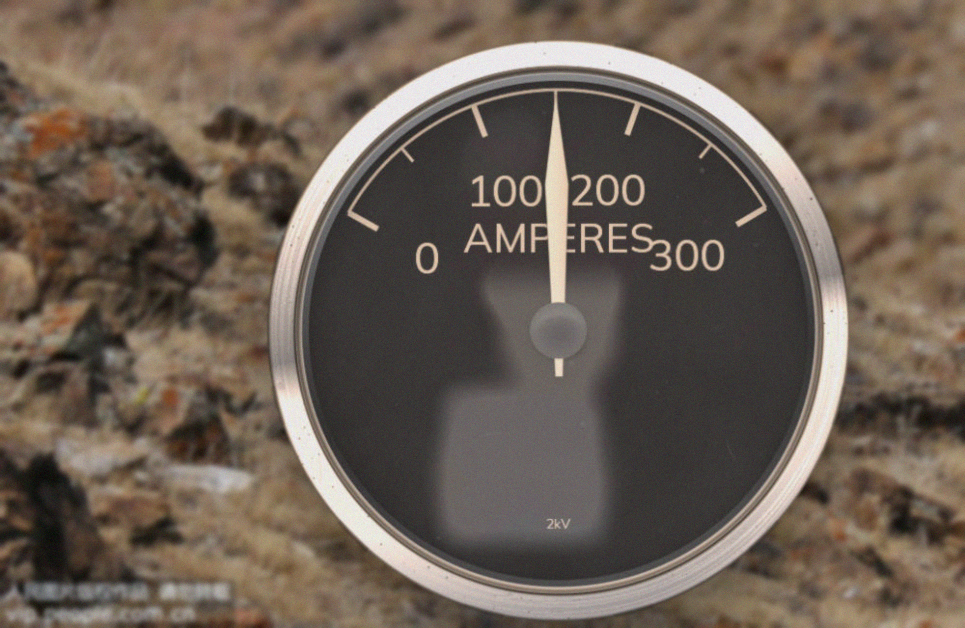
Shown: 150 A
